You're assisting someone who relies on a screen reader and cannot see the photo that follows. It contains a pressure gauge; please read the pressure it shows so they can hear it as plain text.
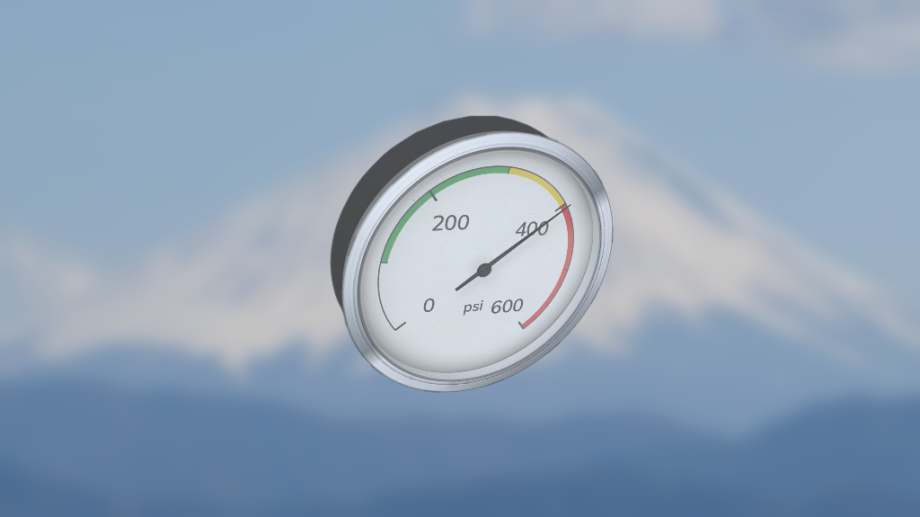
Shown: 400 psi
